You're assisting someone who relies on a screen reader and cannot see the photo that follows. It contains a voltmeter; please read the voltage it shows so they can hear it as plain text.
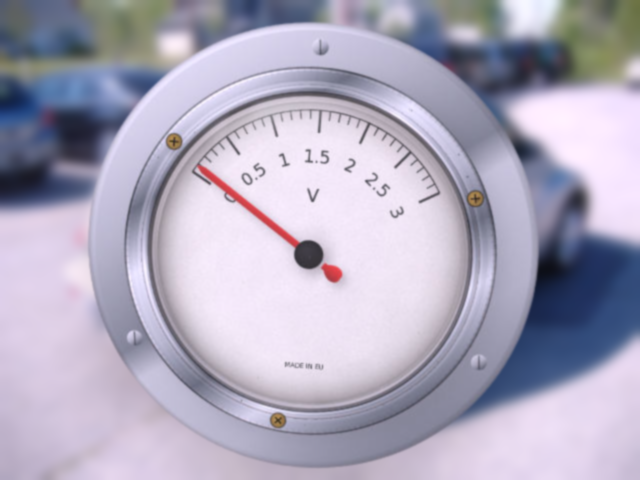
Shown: 0.1 V
